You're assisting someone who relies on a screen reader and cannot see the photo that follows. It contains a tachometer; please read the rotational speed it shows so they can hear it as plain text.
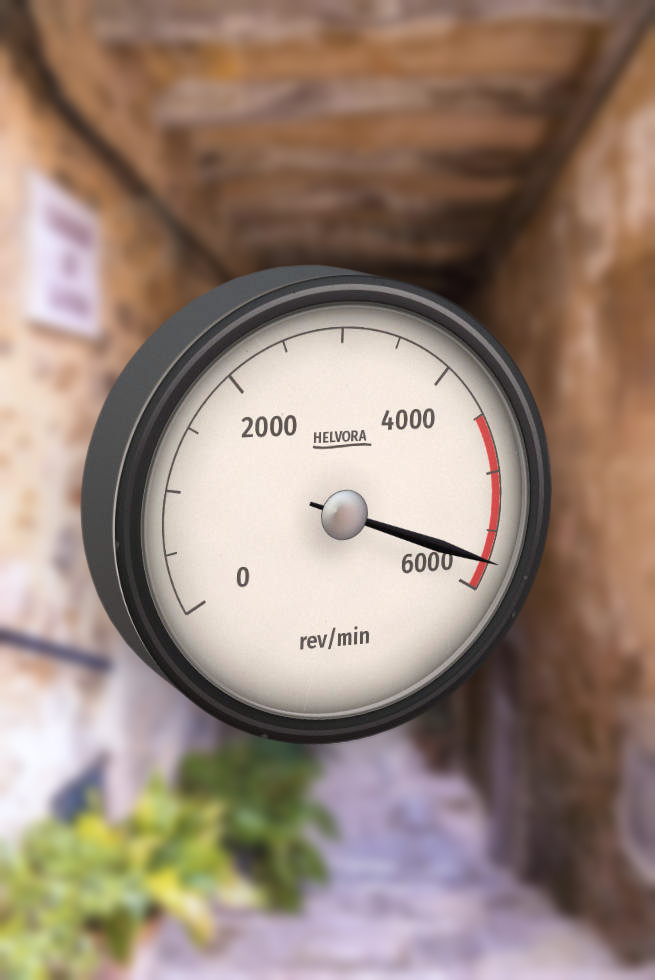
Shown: 5750 rpm
